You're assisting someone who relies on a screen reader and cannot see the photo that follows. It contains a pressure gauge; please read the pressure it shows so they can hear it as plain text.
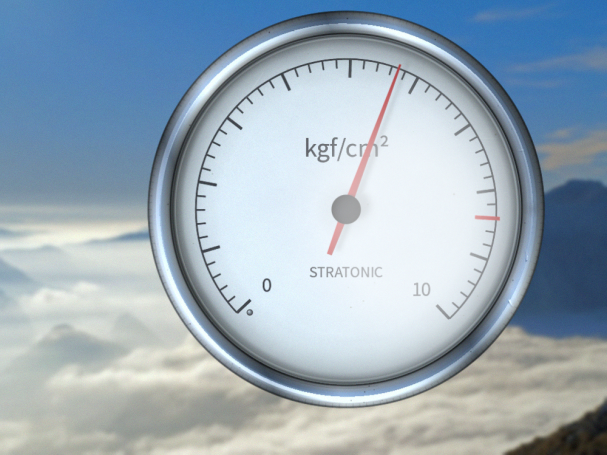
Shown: 5.7 kg/cm²
